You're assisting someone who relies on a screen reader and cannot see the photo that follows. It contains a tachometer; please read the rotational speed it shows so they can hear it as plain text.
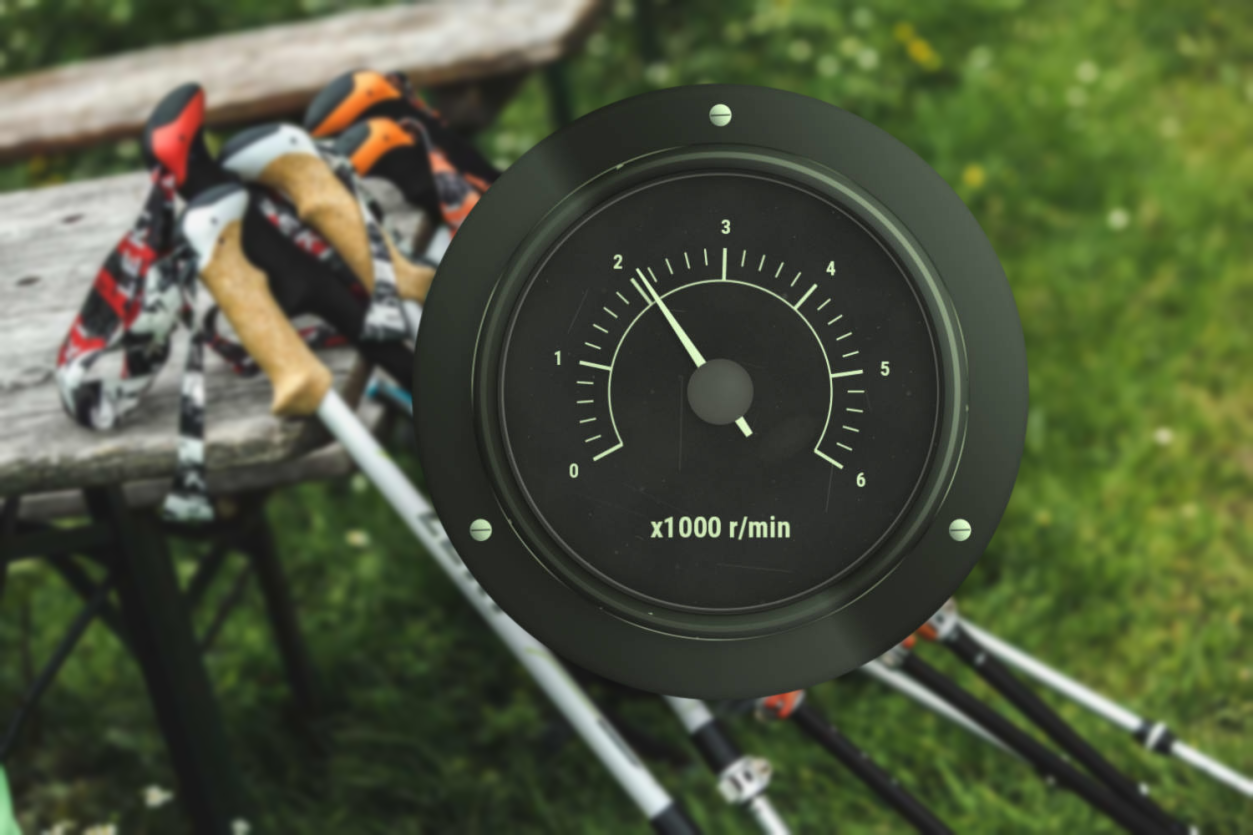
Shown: 2100 rpm
